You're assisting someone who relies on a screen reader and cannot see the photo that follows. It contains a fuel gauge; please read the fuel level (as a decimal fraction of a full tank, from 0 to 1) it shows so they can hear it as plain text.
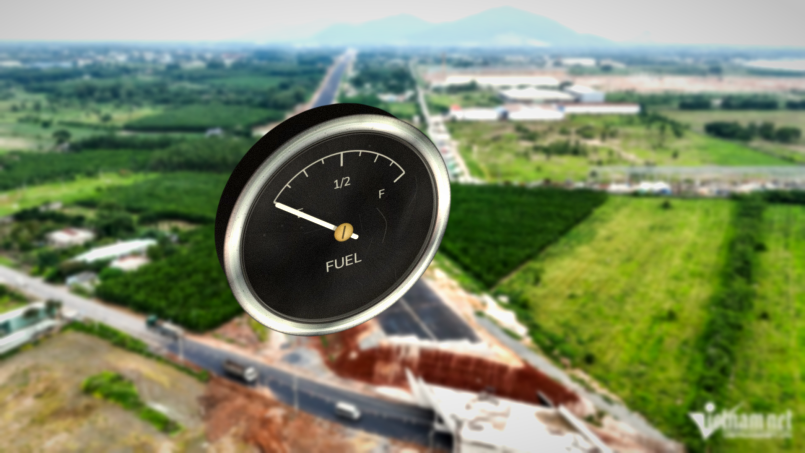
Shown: 0
